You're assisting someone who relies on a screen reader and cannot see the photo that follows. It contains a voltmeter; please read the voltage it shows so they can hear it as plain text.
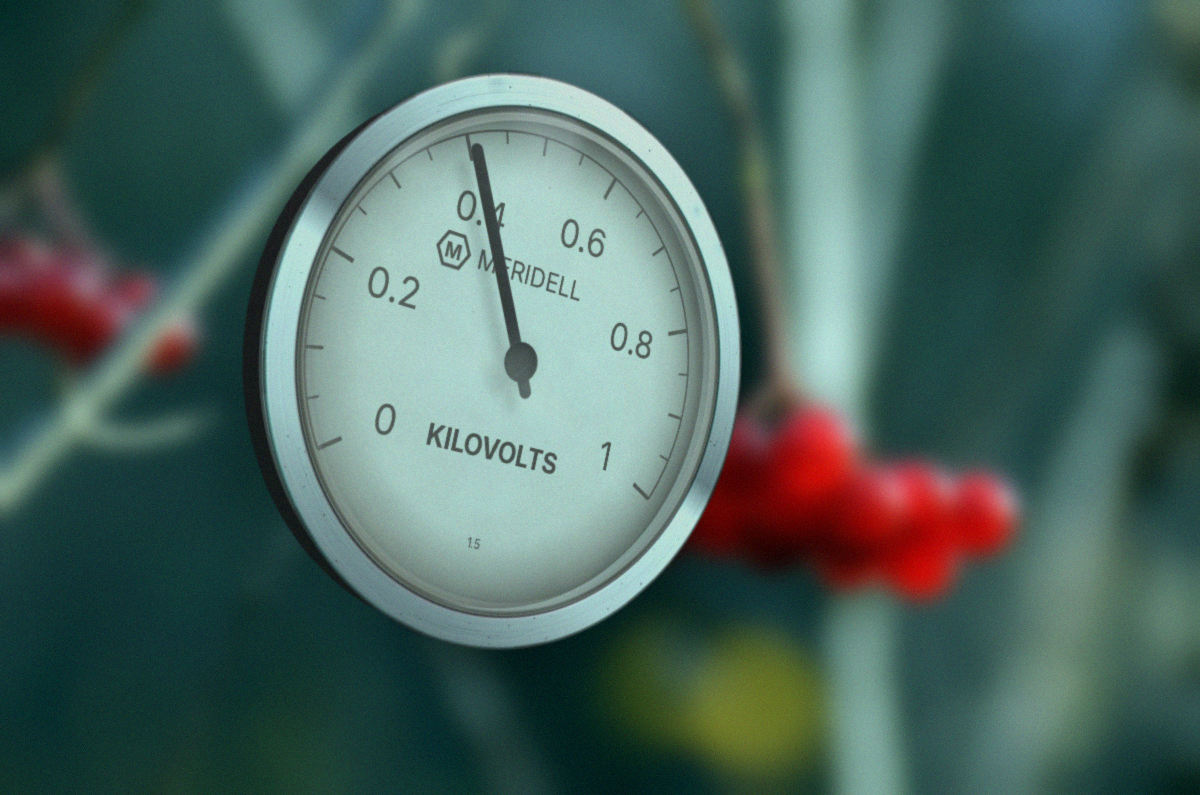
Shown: 0.4 kV
